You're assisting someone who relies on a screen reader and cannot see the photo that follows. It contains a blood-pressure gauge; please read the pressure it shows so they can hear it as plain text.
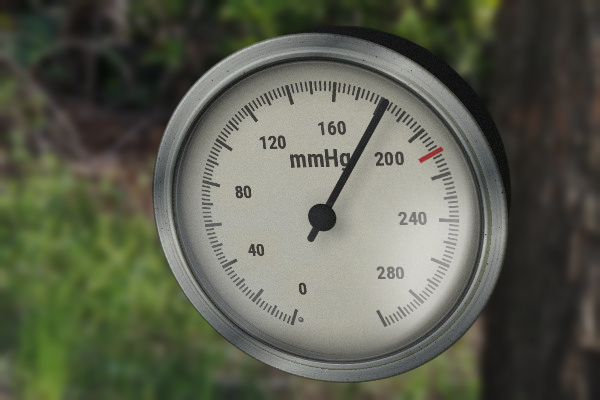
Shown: 182 mmHg
